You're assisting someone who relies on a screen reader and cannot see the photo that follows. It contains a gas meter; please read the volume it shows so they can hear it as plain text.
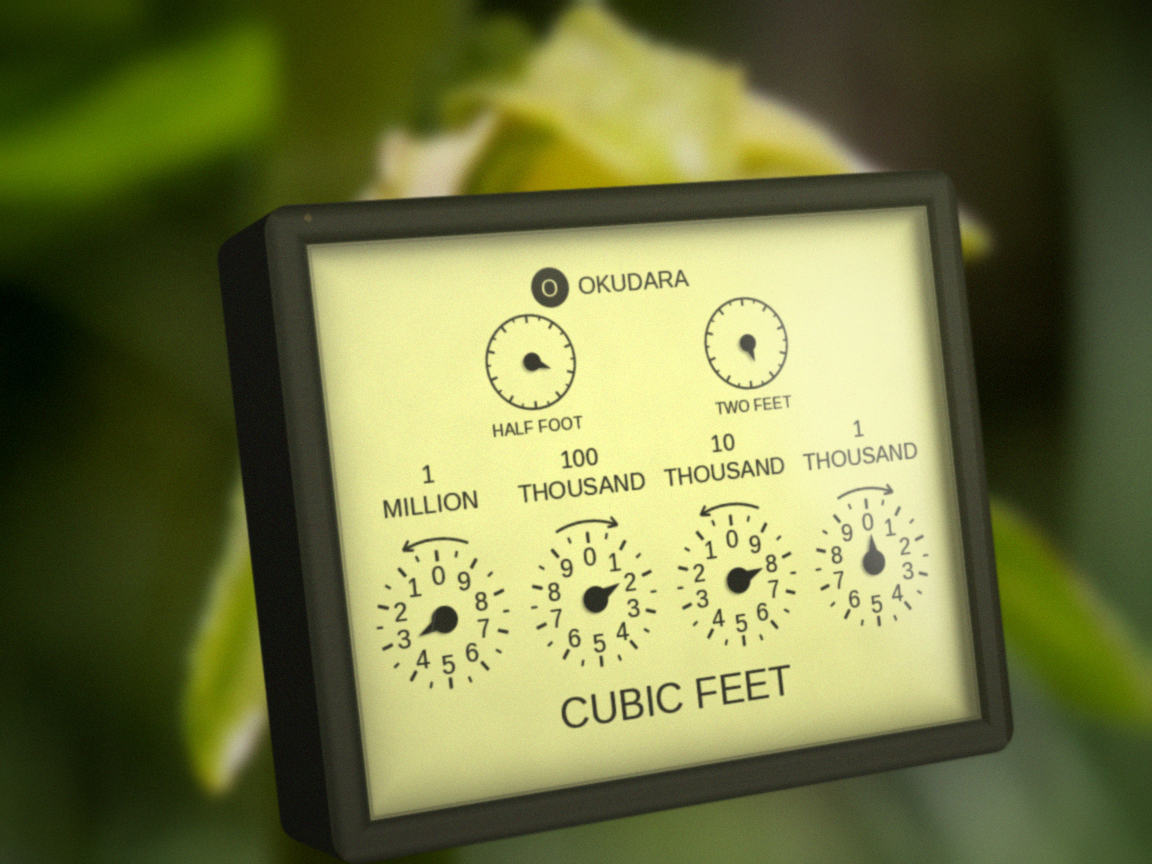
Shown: 318000 ft³
